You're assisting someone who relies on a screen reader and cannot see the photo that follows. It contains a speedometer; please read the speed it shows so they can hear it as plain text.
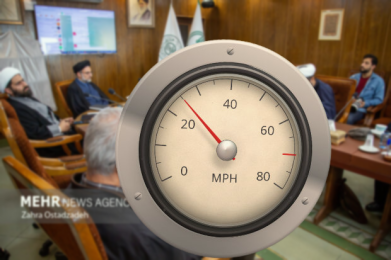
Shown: 25 mph
